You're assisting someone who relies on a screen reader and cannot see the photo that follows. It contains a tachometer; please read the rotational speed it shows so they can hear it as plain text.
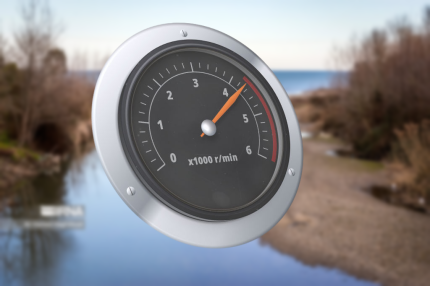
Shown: 4300 rpm
